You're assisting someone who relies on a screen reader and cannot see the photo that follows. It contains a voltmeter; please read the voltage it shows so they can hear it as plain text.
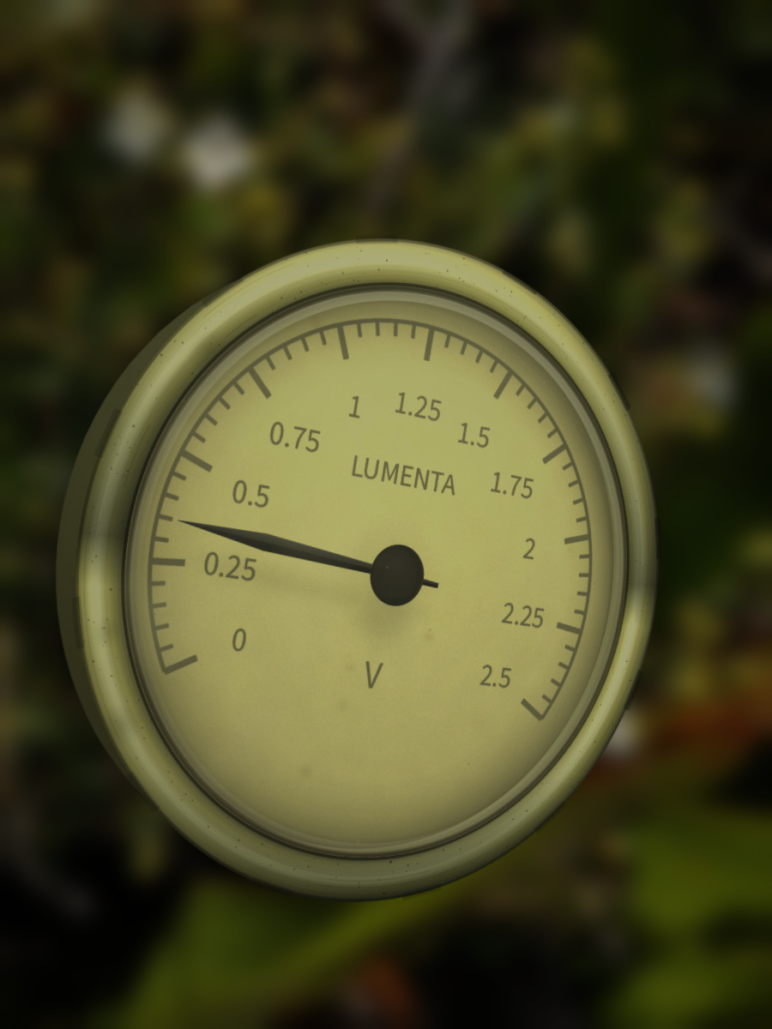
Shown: 0.35 V
